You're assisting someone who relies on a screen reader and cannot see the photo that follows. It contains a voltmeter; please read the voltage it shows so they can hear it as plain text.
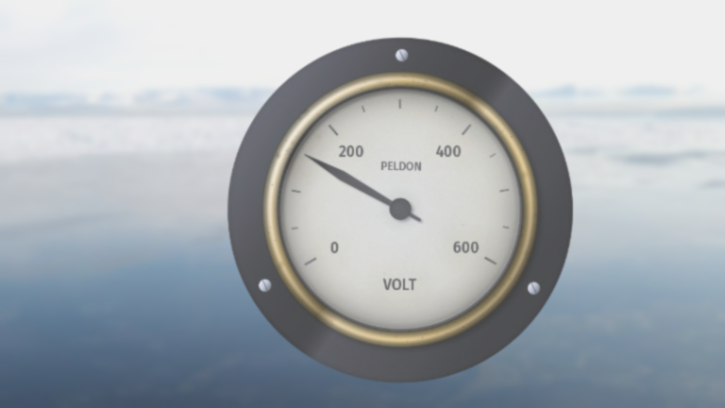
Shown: 150 V
